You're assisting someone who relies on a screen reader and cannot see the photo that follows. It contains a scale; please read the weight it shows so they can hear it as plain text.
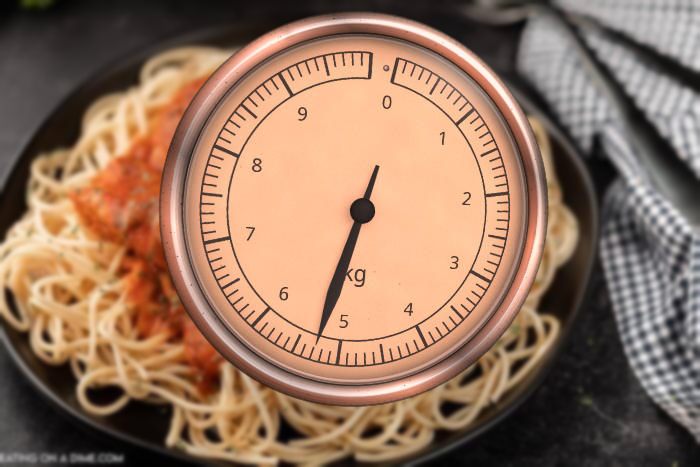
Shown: 5.3 kg
